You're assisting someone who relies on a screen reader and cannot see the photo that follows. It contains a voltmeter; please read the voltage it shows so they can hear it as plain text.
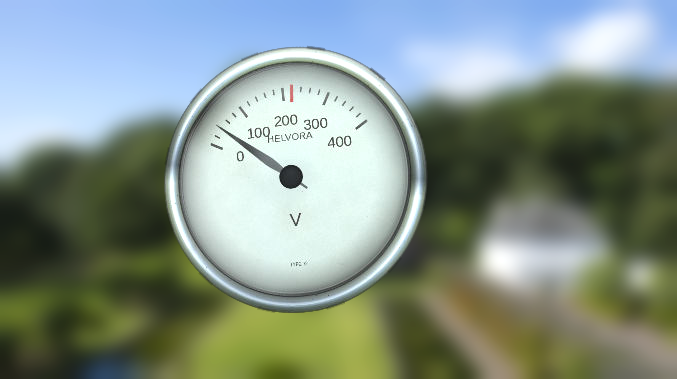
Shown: 40 V
